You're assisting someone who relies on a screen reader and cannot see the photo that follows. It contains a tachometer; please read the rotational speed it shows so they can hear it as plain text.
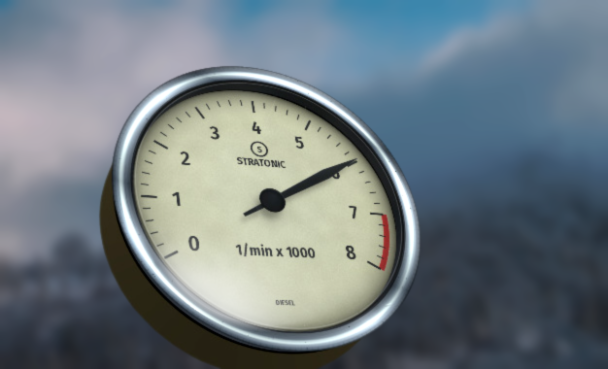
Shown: 6000 rpm
